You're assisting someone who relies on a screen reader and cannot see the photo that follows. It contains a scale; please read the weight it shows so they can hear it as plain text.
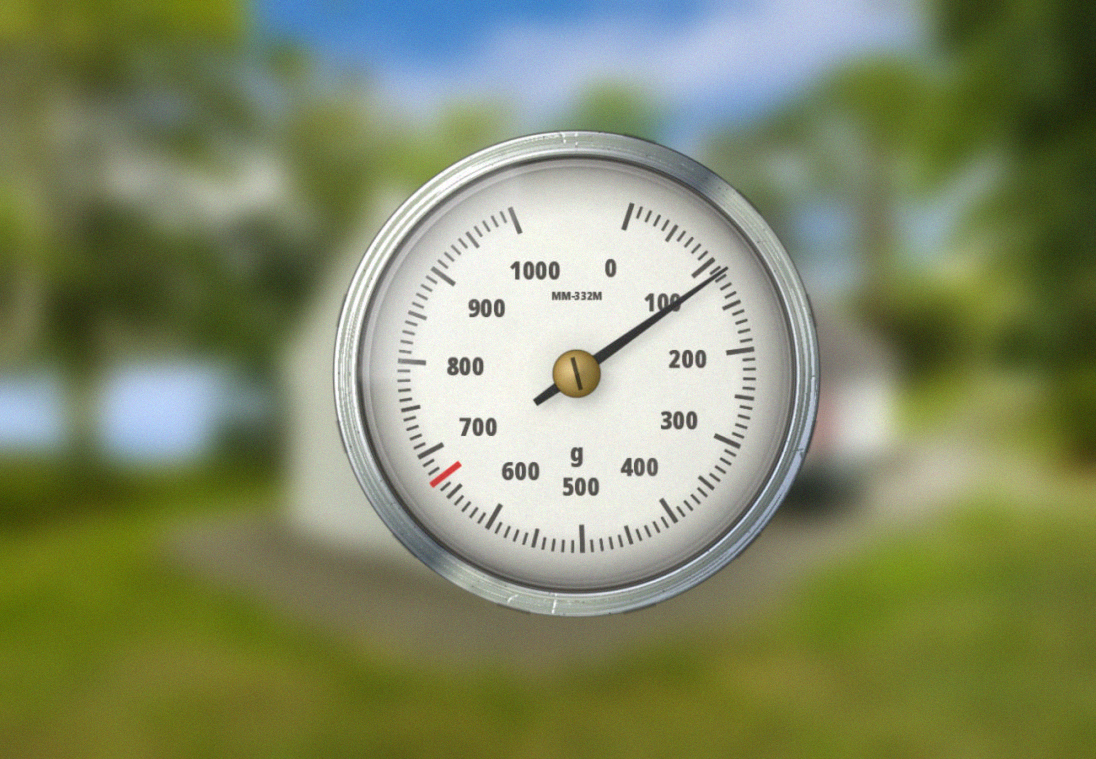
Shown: 115 g
